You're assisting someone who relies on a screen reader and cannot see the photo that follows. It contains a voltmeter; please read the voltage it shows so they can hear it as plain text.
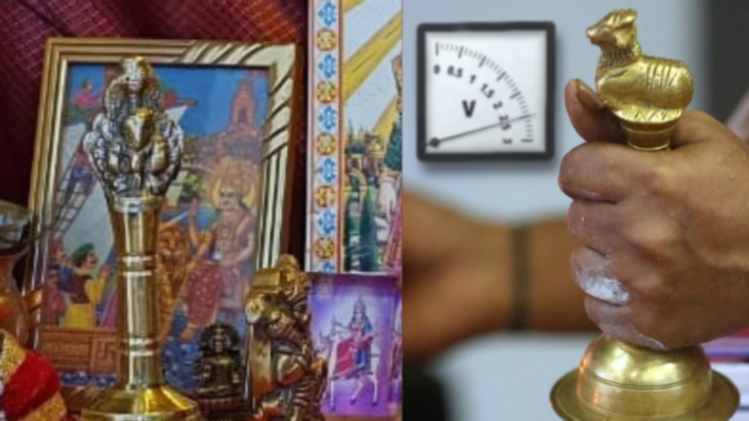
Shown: 2.5 V
